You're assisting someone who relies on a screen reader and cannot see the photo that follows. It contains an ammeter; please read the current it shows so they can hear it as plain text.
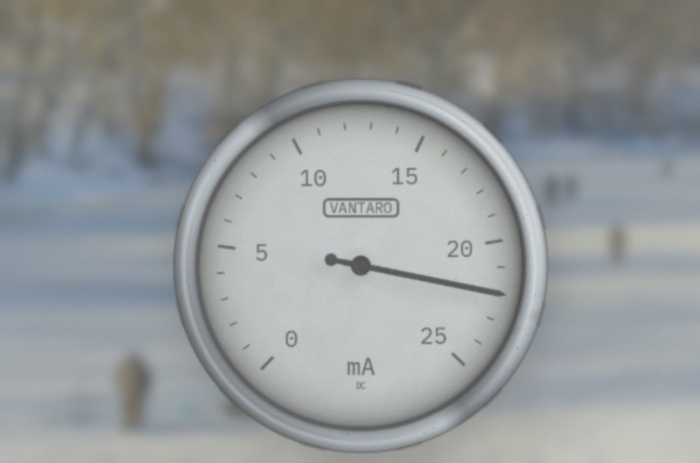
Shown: 22 mA
